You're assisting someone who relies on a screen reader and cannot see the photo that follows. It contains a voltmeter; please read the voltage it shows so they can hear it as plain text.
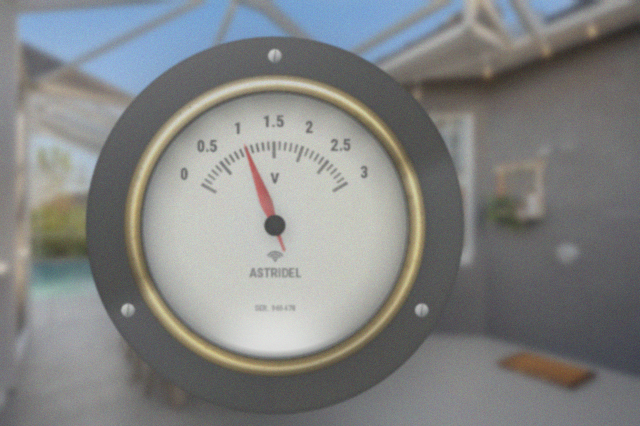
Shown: 1 V
